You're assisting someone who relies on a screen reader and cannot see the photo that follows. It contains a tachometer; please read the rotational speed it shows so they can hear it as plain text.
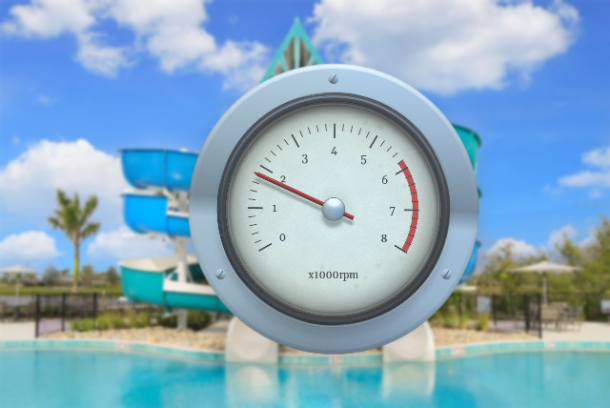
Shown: 1800 rpm
